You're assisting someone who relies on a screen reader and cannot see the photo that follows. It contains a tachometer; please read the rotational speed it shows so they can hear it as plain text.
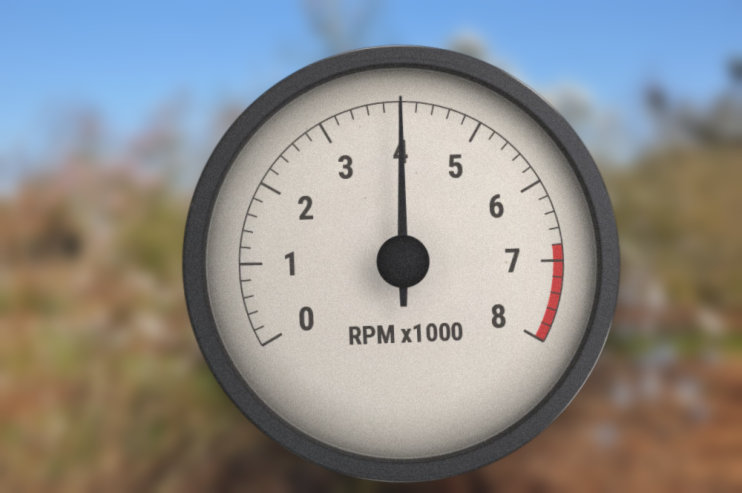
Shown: 4000 rpm
